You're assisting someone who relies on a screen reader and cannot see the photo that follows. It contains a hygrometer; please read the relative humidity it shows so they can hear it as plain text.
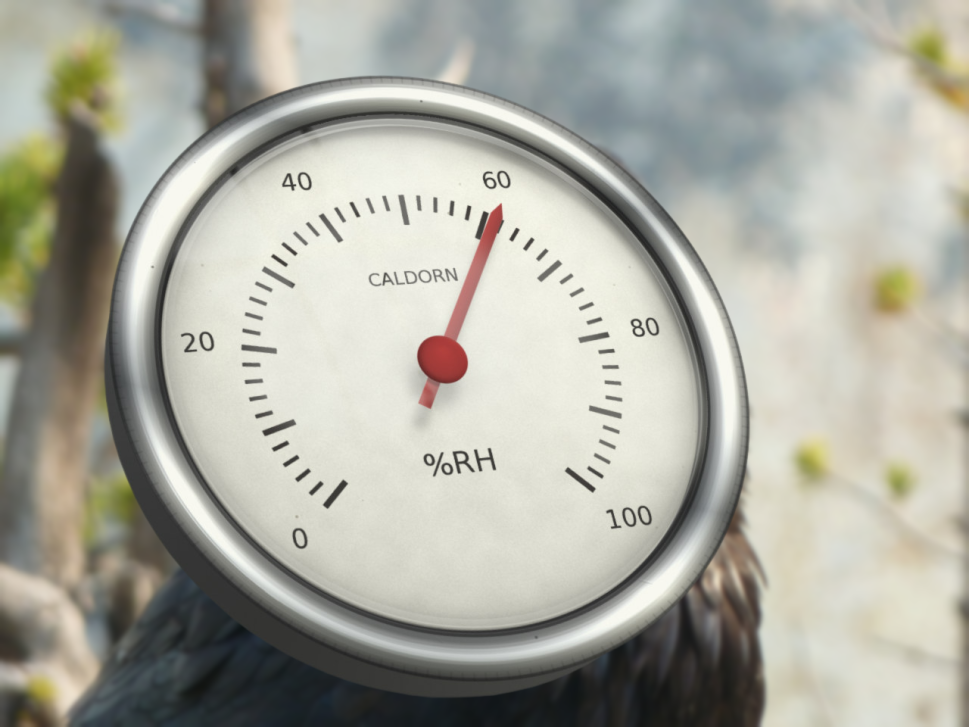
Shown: 61 %
